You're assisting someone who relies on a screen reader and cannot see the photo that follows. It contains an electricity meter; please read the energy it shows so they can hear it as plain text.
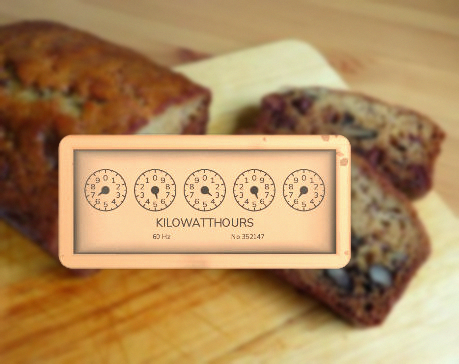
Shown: 65356 kWh
